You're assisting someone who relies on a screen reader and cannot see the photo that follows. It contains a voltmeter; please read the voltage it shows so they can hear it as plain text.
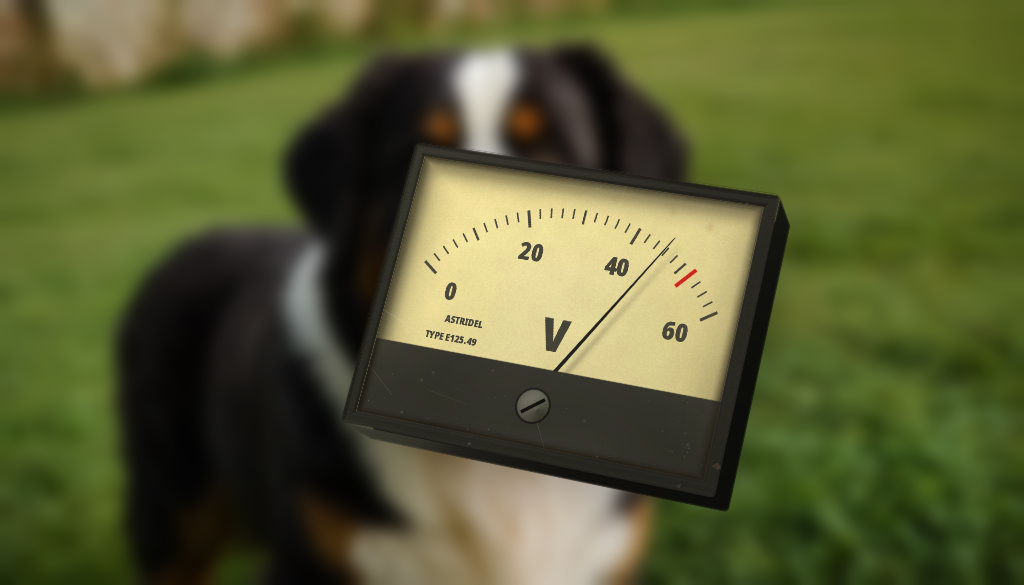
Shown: 46 V
